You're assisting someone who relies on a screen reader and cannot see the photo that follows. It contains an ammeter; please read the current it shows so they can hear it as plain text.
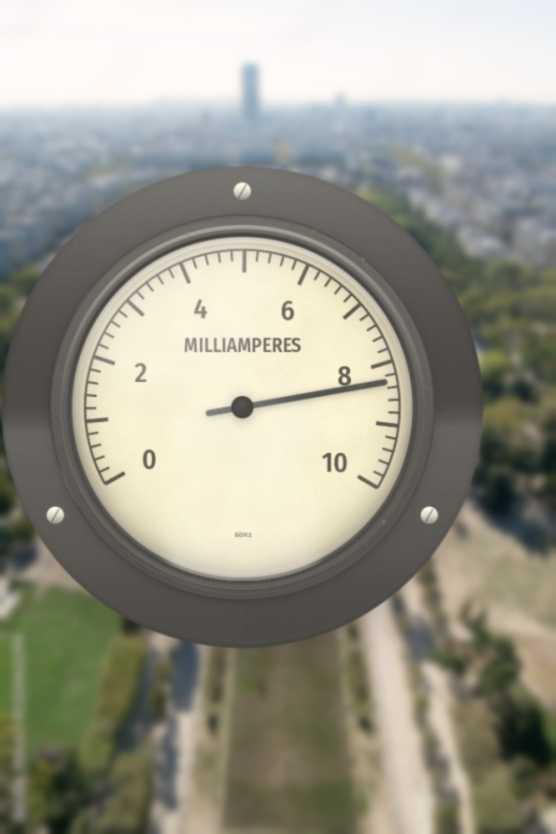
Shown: 8.3 mA
